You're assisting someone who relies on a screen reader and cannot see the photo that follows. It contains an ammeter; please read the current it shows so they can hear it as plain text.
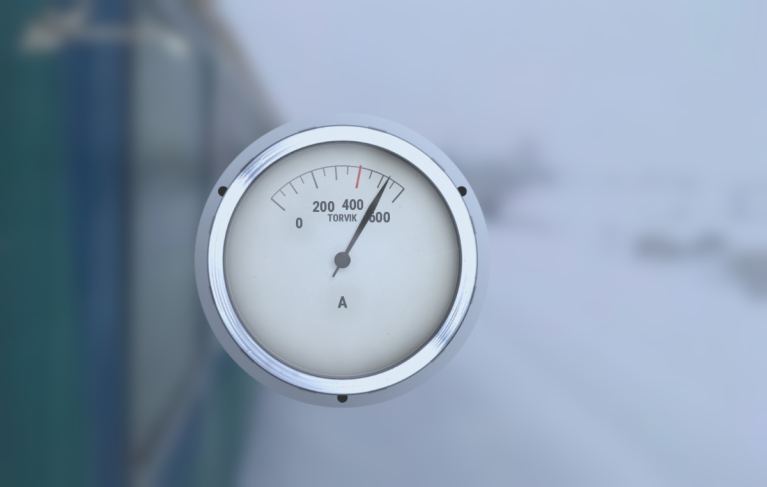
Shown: 525 A
